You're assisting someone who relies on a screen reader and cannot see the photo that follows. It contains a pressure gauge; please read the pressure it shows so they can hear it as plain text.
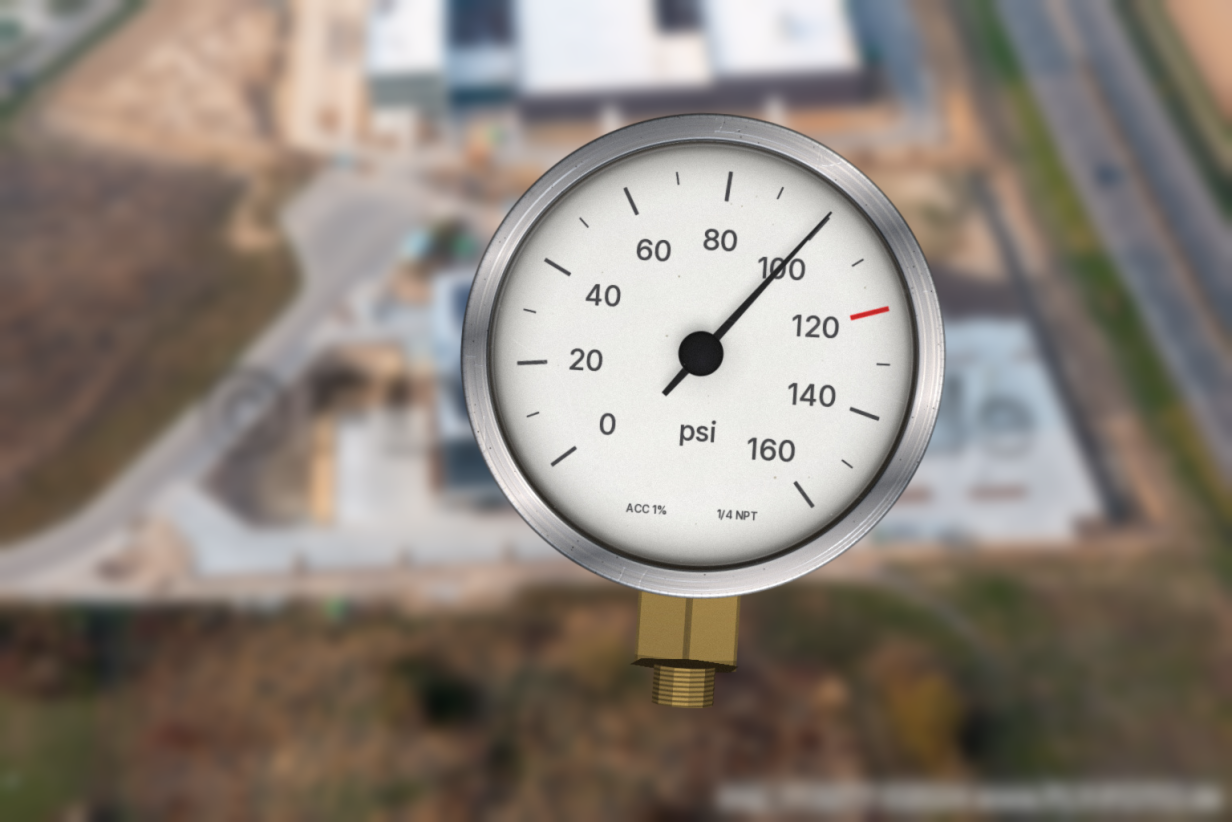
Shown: 100 psi
